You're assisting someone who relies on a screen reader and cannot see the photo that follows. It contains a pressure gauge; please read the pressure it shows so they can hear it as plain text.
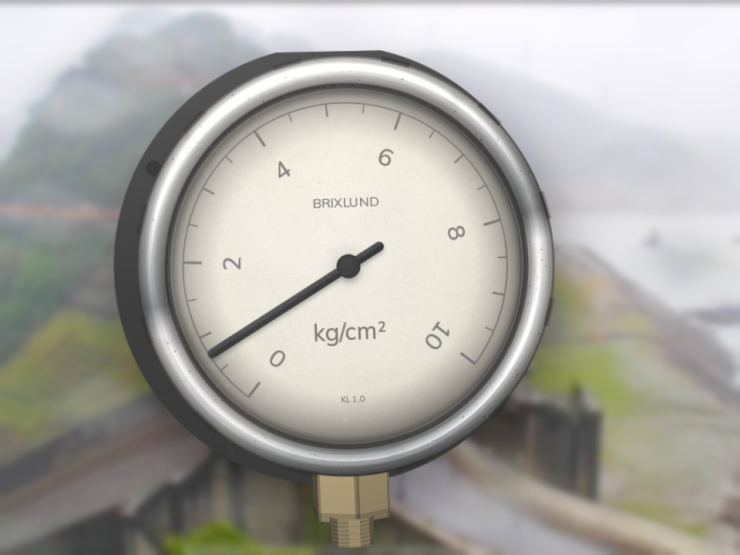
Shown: 0.75 kg/cm²
